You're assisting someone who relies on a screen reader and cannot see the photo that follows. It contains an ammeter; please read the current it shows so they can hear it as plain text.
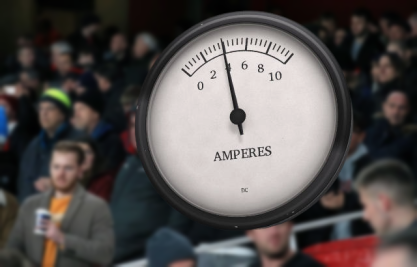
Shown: 4 A
